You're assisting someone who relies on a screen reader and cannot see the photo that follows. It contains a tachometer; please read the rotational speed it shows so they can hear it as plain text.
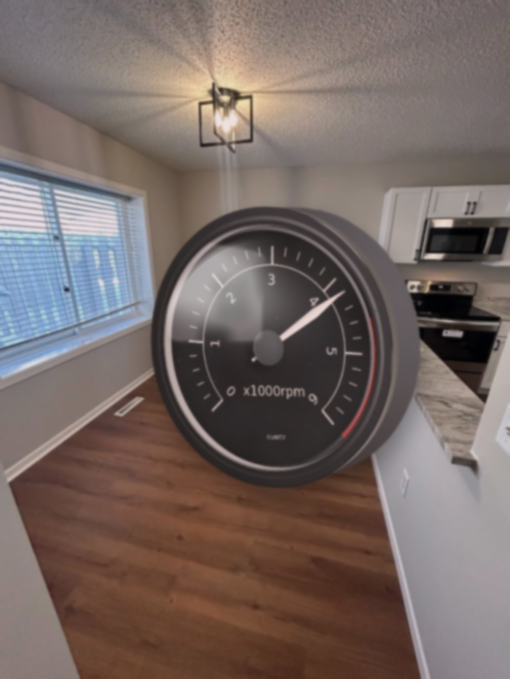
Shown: 4200 rpm
